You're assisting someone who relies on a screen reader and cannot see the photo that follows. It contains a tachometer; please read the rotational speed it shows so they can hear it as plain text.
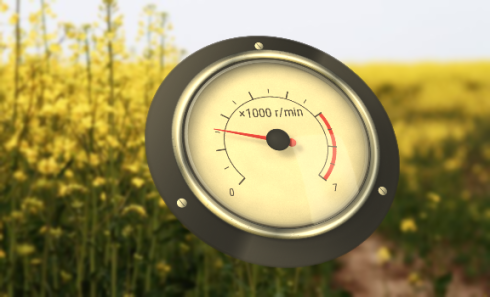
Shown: 1500 rpm
